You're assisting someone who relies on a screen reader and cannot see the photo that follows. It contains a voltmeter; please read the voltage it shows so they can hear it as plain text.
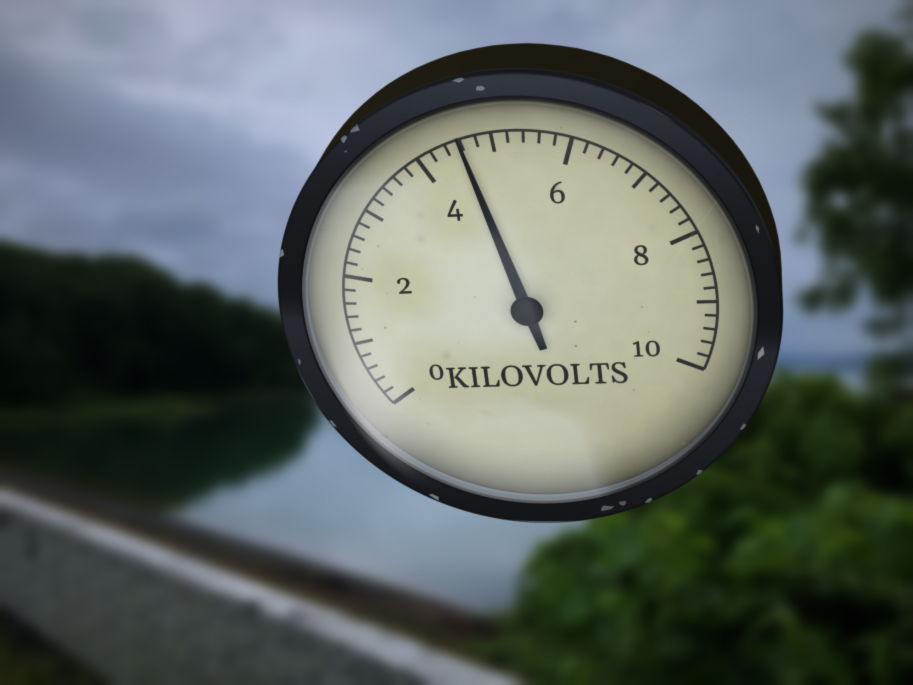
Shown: 4.6 kV
